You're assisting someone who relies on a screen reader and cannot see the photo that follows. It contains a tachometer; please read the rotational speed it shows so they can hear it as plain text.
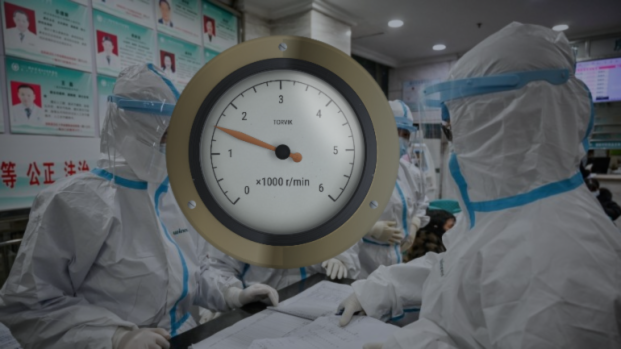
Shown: 1500 rpm
